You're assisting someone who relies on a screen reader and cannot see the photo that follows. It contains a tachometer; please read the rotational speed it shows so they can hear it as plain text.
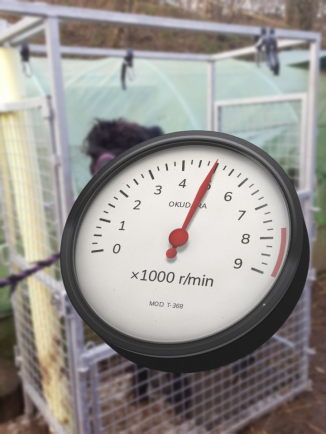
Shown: 5000 rpm
